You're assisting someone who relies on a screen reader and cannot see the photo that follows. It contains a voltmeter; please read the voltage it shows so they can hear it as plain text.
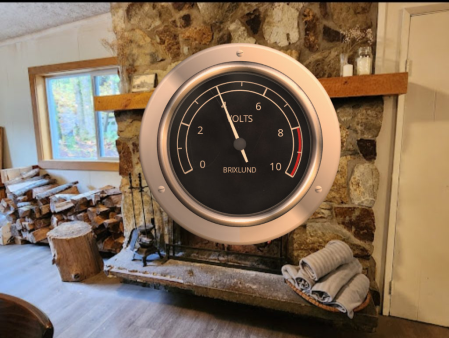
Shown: 4 V
